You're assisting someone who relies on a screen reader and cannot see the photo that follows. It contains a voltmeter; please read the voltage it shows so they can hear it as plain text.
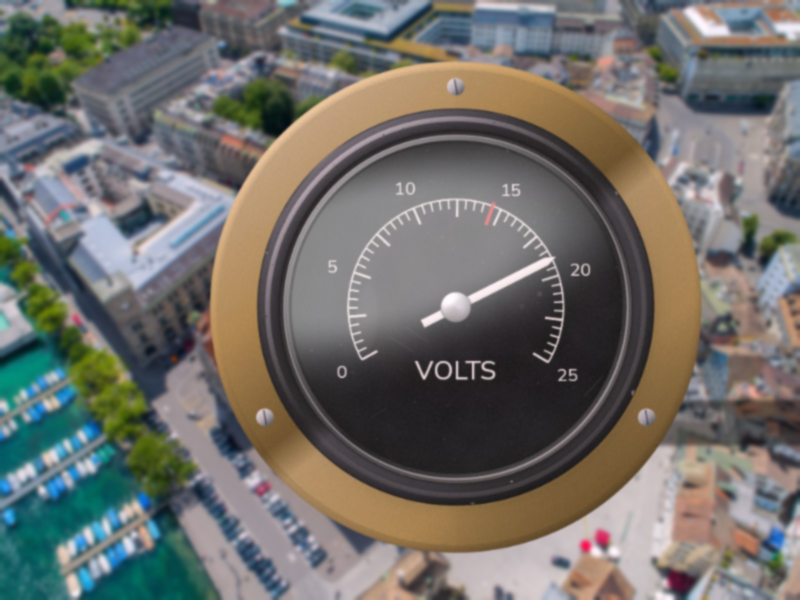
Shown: 19 V
